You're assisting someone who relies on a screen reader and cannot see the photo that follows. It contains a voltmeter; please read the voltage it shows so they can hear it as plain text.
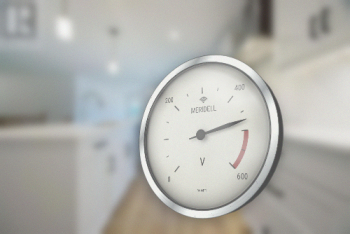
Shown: 475 V
